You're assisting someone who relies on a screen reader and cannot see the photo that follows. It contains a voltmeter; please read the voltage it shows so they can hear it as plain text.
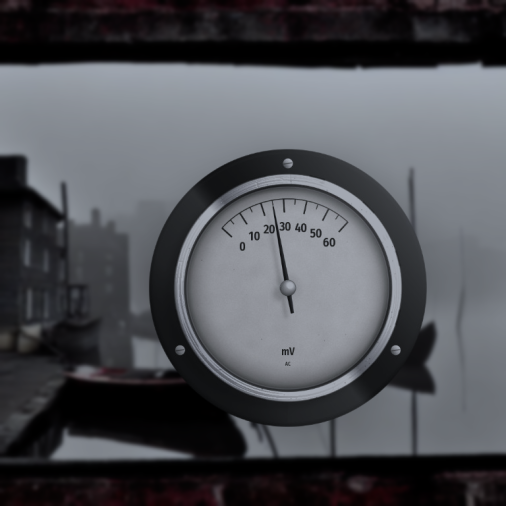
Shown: 25 mV
